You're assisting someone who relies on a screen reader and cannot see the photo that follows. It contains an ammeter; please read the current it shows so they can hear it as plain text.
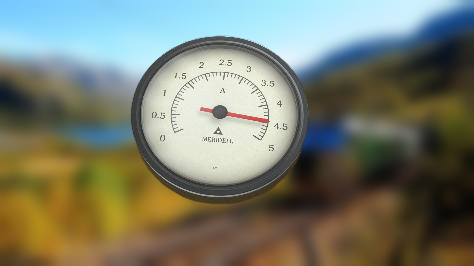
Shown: 4.5 A
